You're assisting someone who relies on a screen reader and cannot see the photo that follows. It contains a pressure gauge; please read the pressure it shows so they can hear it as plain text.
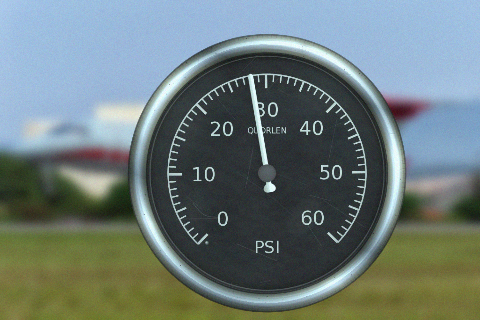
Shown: 28 psi
